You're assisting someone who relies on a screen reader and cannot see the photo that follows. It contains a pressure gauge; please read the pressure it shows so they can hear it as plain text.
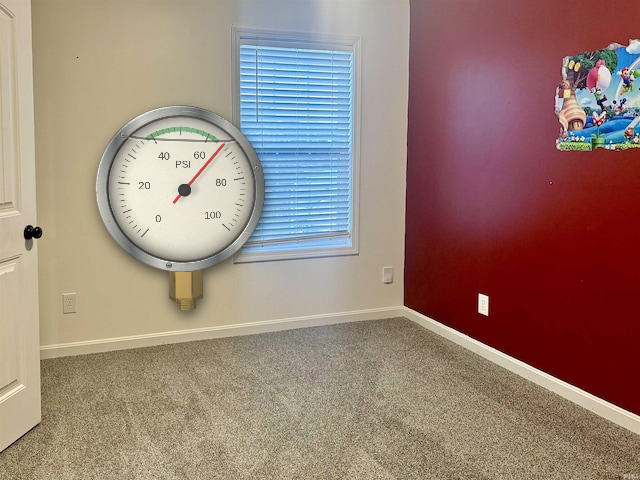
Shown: 66 psi
